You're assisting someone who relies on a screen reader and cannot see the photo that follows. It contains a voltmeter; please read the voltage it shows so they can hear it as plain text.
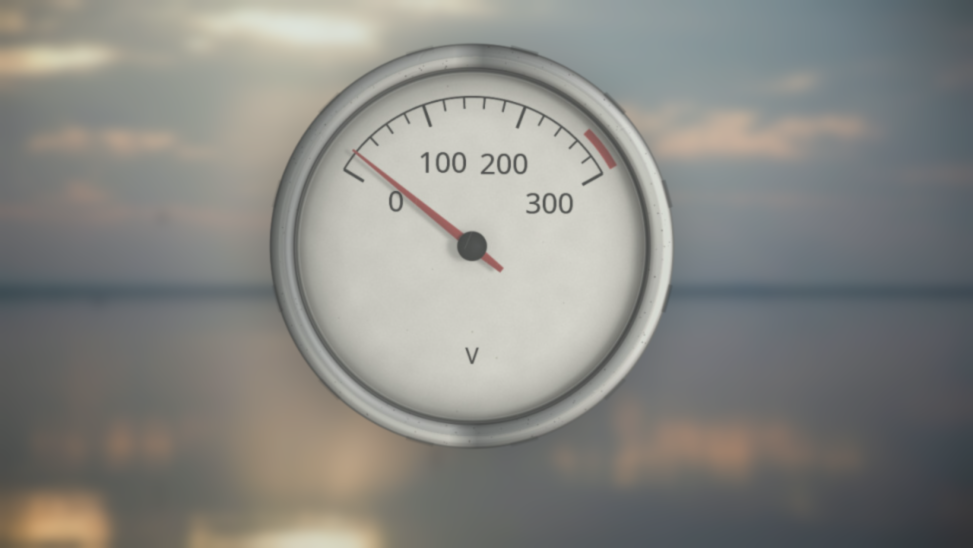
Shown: 20 V
